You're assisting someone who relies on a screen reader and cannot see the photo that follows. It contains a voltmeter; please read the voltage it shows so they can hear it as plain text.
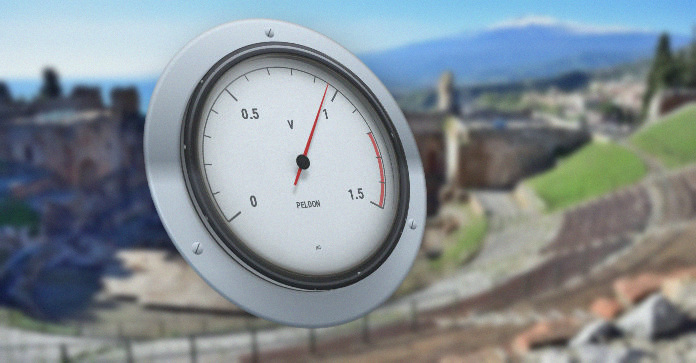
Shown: 0.95 V
